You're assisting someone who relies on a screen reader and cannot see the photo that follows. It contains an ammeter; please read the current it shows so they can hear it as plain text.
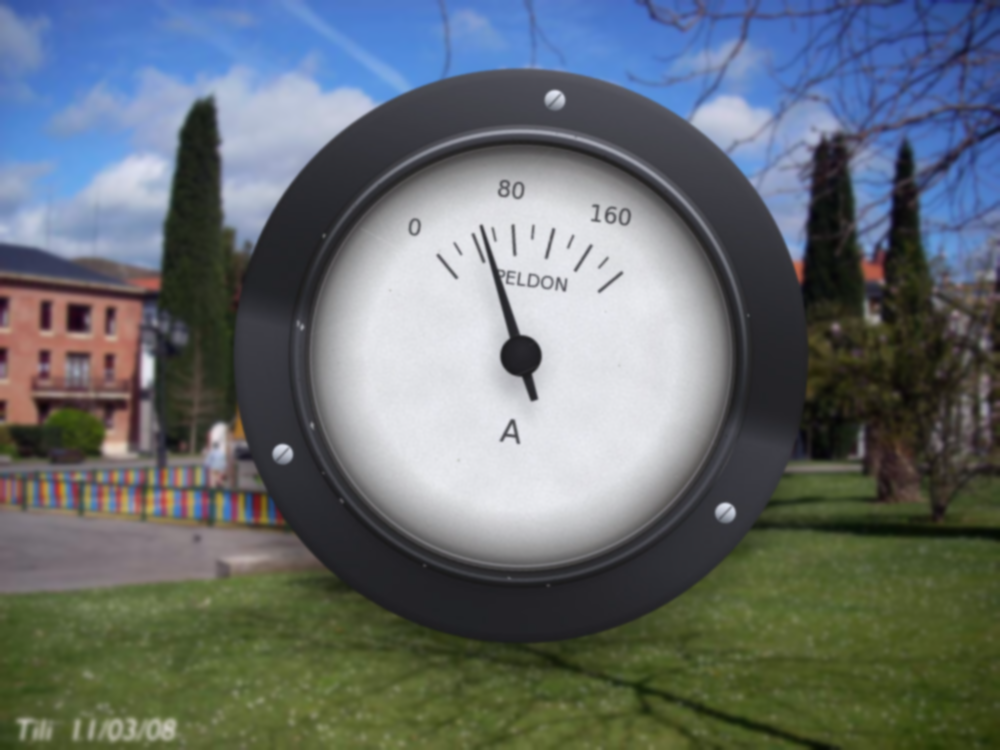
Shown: 50 A
